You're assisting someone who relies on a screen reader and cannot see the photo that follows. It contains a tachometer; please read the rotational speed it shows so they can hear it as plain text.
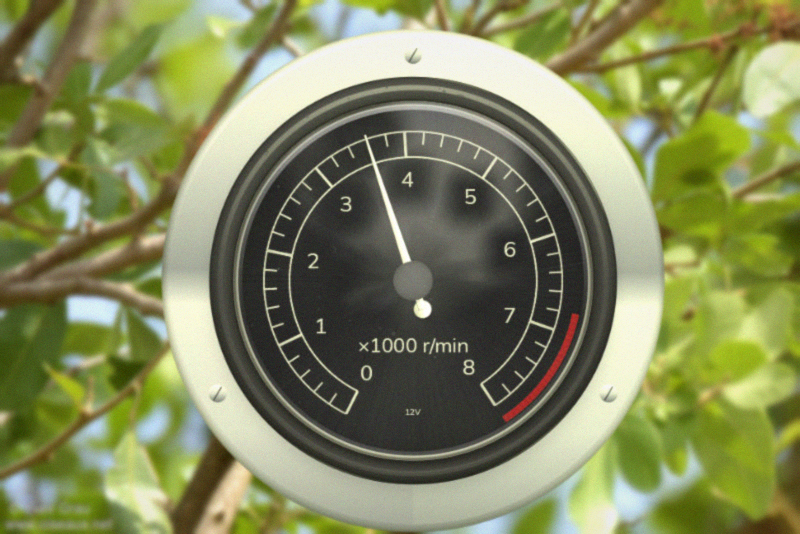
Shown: 3600 rpm
